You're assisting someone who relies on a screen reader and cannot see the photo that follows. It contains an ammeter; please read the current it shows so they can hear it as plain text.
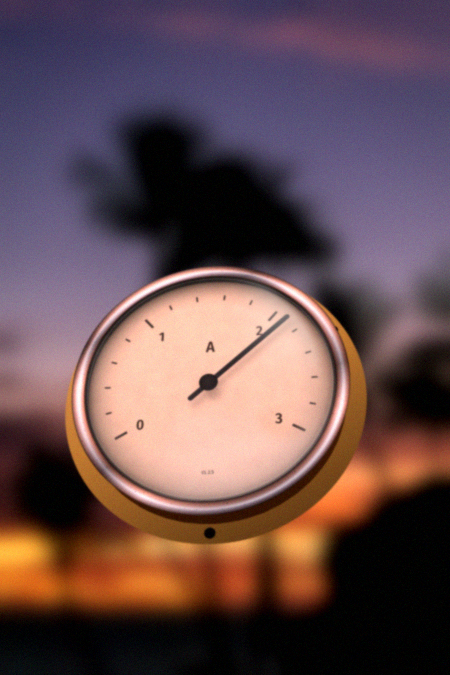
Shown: 2.1 A
